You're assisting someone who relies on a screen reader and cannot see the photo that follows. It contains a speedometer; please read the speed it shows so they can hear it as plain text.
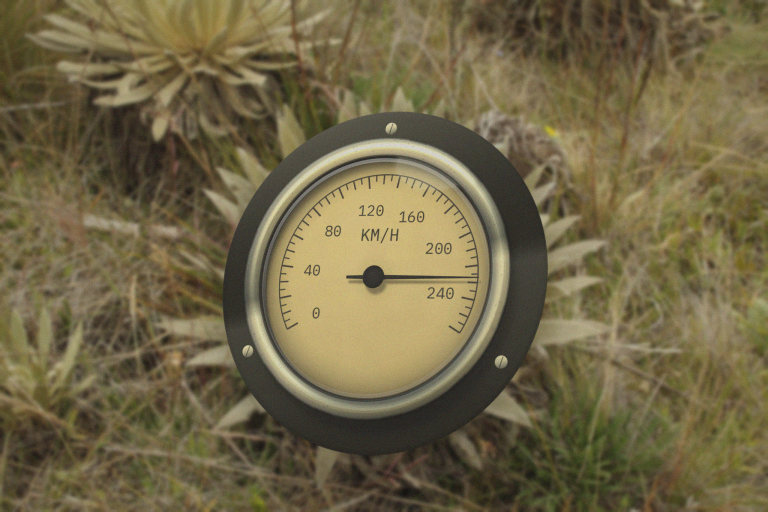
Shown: 227.5 km/h
